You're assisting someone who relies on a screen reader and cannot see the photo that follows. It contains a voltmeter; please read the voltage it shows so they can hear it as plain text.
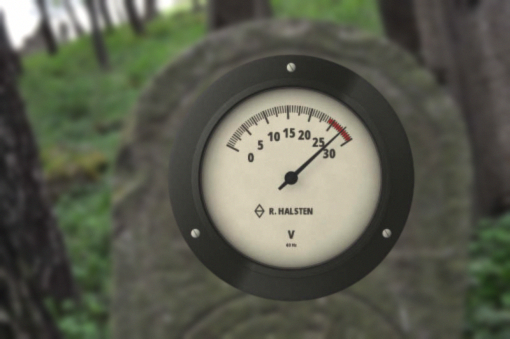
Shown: 27.5 V
